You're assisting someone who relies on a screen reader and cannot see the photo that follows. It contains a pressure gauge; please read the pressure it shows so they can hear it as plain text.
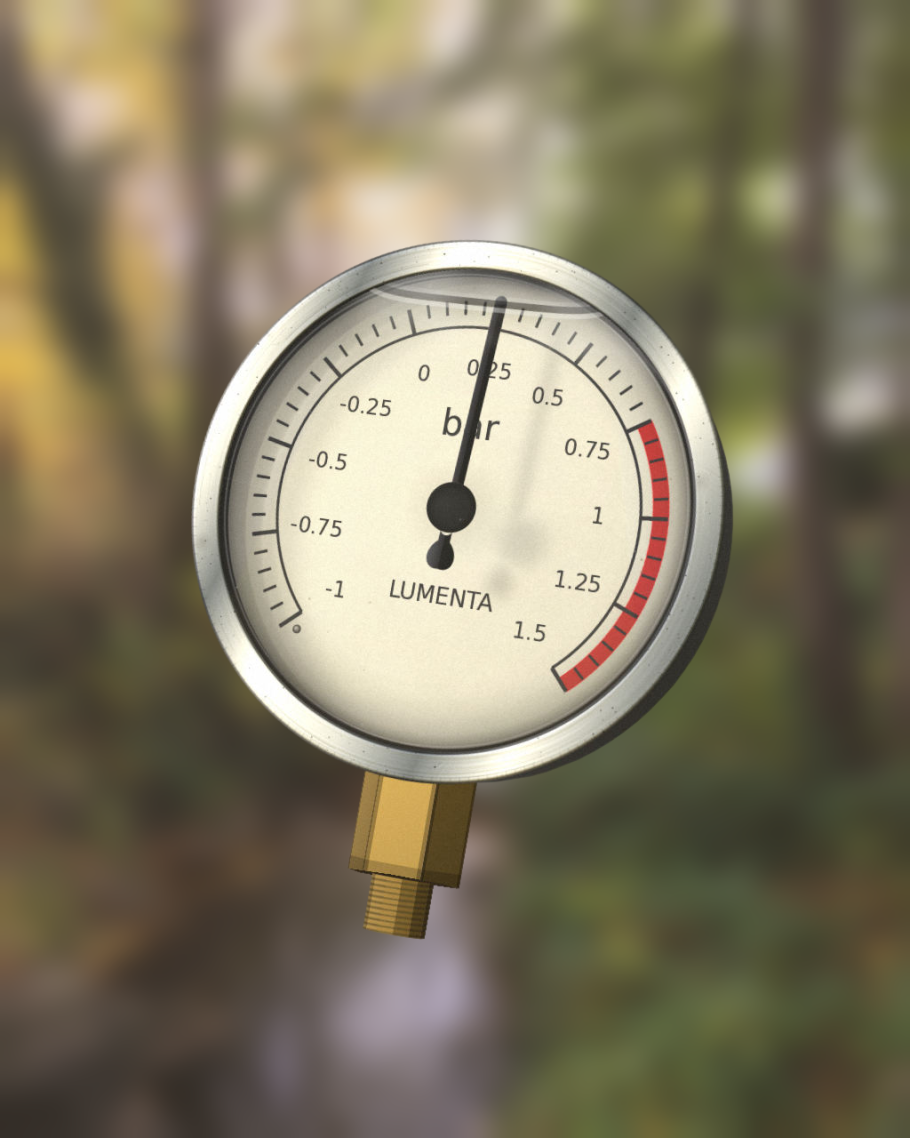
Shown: 0.25 bar
